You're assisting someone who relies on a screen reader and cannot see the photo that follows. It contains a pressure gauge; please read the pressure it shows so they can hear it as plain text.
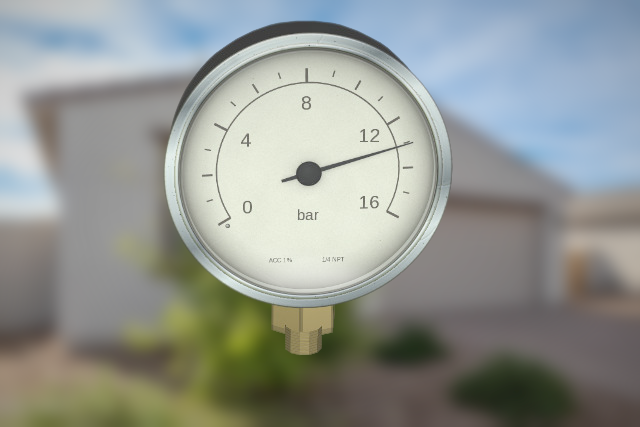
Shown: 13 bar
